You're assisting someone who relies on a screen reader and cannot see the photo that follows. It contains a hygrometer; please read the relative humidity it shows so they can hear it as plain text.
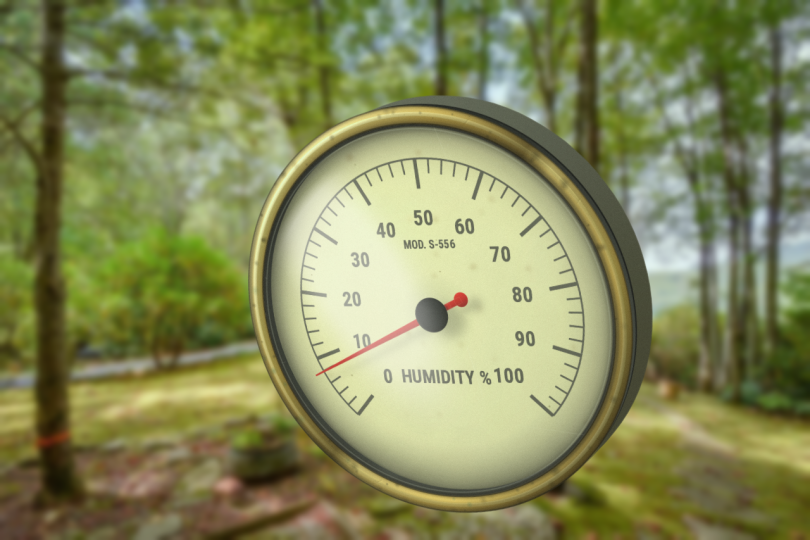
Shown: 8 %
